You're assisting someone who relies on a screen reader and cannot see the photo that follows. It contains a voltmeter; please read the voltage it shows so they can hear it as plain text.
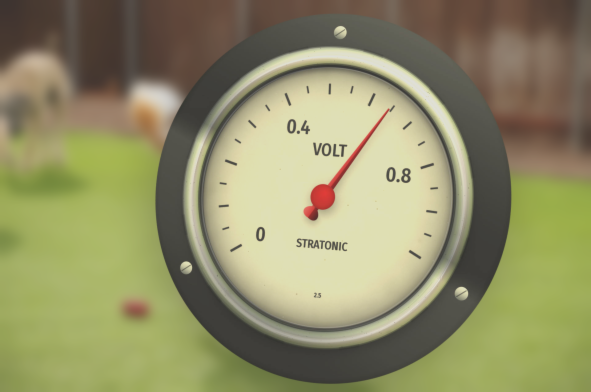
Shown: 0.65 V
